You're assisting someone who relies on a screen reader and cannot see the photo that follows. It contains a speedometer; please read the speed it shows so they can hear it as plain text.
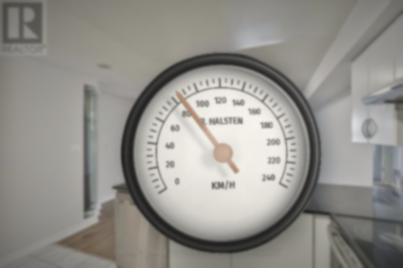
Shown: 85 km/h
